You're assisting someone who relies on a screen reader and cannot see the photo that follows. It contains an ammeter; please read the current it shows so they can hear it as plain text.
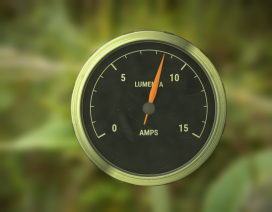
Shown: 8.5 A
